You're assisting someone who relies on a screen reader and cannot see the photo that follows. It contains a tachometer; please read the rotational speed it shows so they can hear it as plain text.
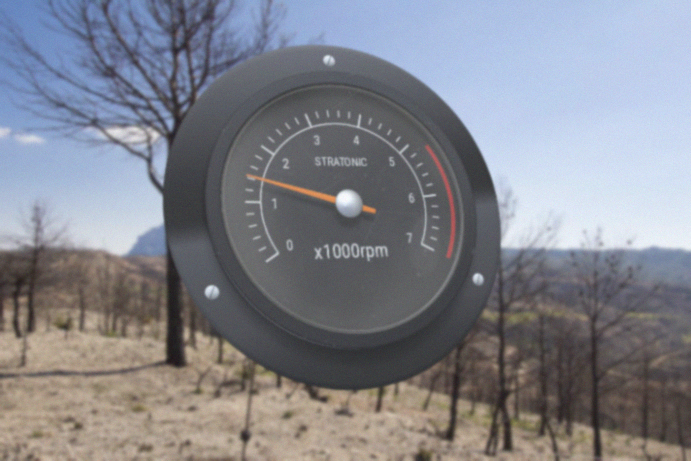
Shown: 1400 rpm
